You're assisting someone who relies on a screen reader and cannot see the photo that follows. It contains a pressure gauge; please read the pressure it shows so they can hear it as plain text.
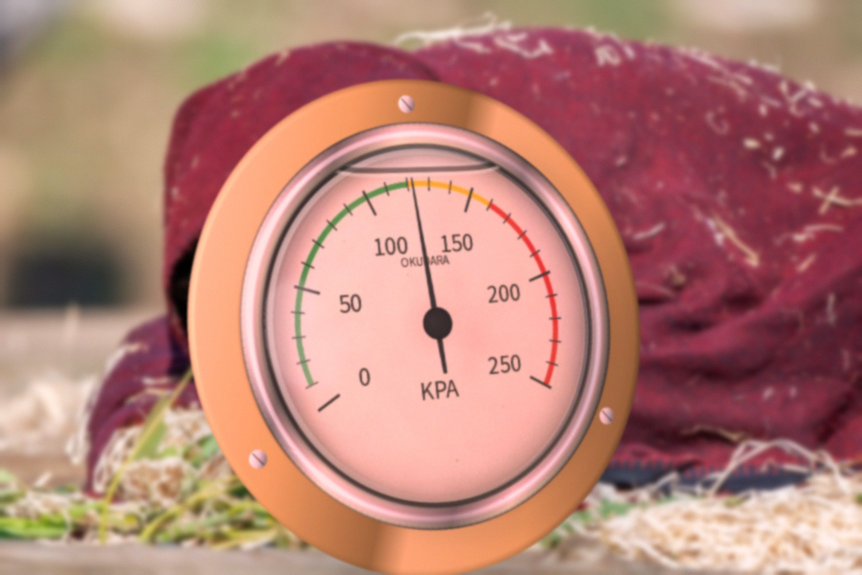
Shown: 120 kPa
